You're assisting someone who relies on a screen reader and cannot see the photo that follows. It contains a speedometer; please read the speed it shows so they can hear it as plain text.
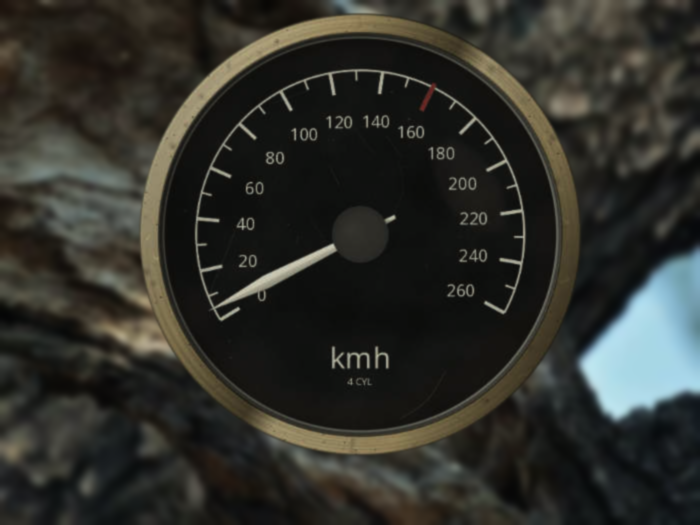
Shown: 5 km/h
